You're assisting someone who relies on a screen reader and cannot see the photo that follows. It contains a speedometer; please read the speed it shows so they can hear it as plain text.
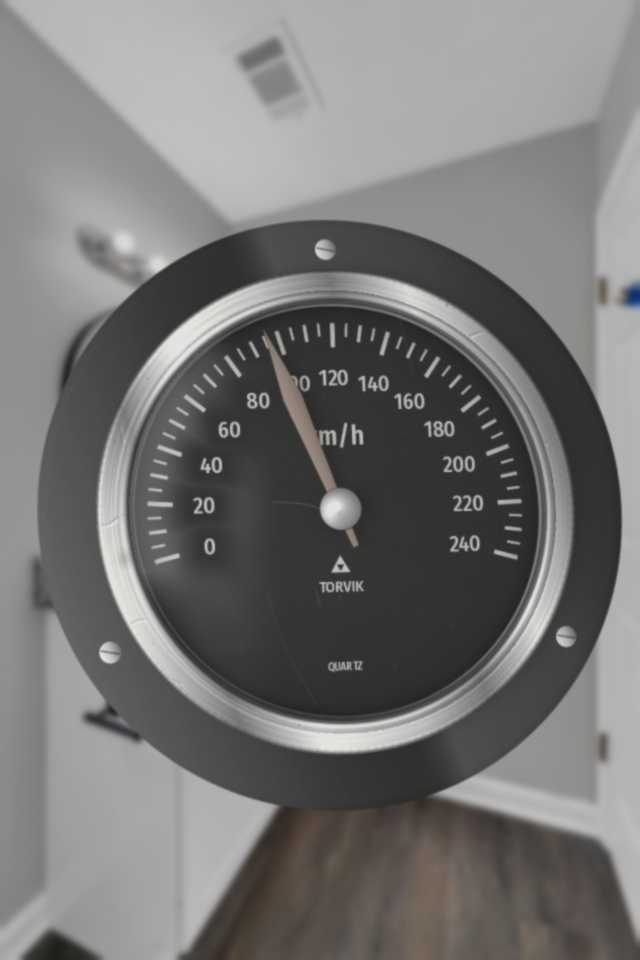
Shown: 95 km/h
